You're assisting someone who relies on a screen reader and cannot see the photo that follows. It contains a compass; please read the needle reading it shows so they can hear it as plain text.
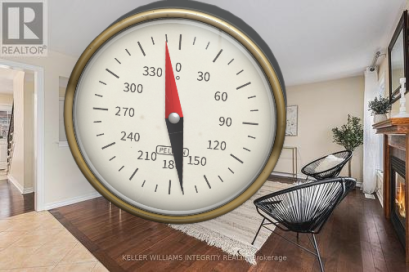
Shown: 350 °
